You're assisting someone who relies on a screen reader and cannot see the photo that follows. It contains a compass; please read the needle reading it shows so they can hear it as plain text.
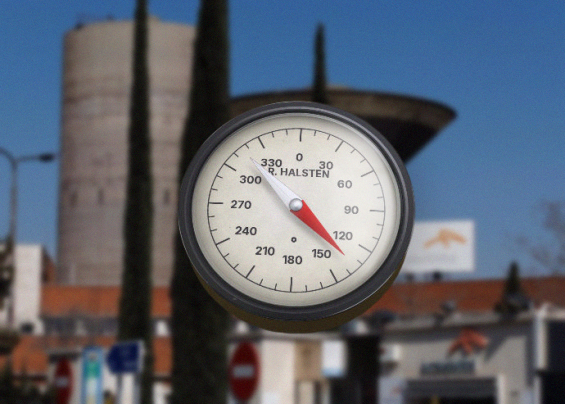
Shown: 135 °
